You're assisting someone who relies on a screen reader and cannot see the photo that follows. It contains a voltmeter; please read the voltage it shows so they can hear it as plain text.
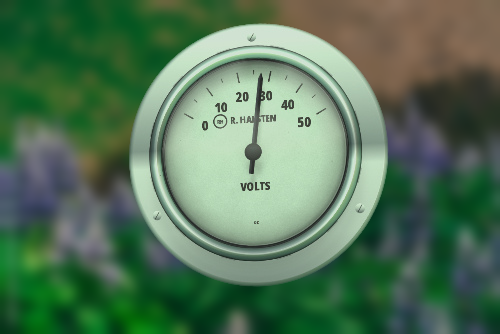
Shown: 27.5 V
